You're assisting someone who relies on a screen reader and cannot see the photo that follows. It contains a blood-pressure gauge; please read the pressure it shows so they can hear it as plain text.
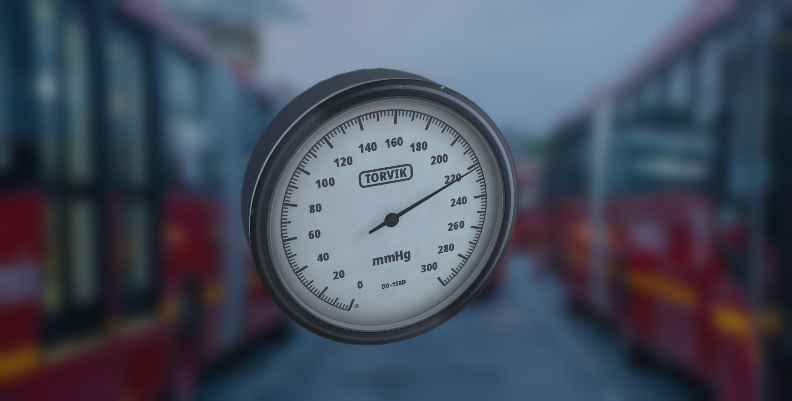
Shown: 220 mmHg
